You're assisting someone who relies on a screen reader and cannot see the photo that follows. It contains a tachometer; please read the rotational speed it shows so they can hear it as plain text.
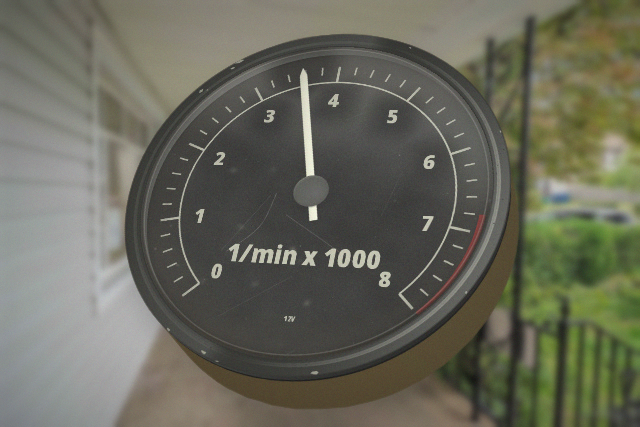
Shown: 3600 rpm
